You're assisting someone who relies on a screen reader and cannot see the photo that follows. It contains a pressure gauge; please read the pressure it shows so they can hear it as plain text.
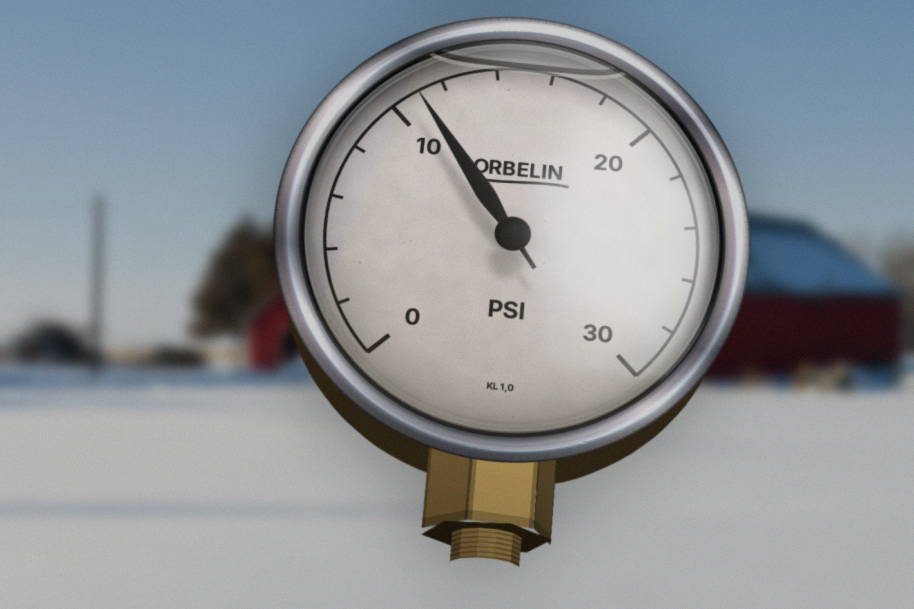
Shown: 11 psi
